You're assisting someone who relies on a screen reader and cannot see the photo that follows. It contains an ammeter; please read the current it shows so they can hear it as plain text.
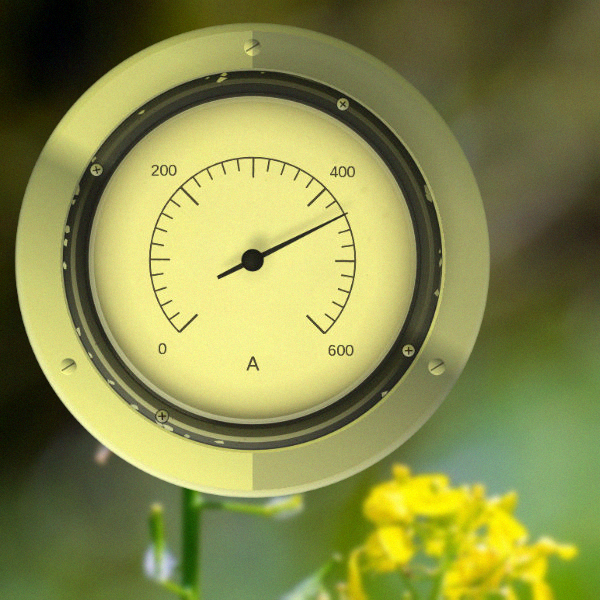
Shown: 440 A
